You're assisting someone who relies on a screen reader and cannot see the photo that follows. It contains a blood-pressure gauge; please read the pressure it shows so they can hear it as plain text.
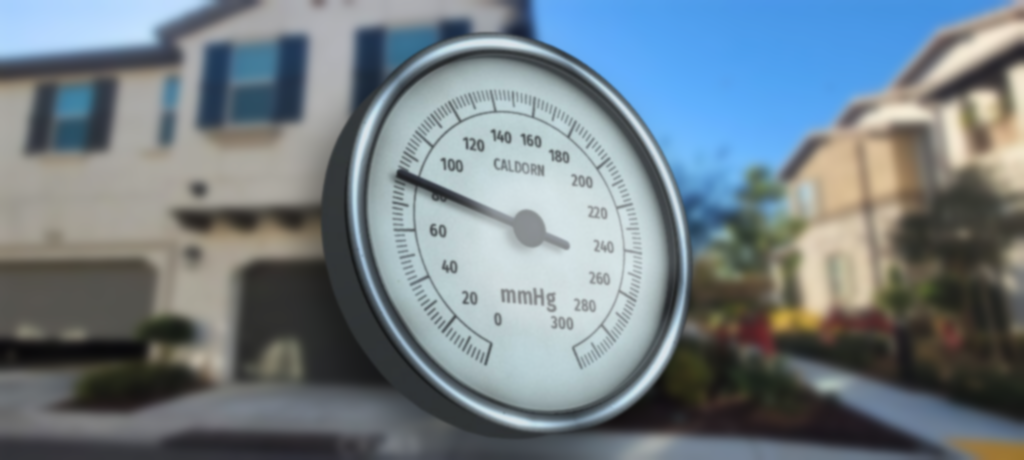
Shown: 80 mmHg
